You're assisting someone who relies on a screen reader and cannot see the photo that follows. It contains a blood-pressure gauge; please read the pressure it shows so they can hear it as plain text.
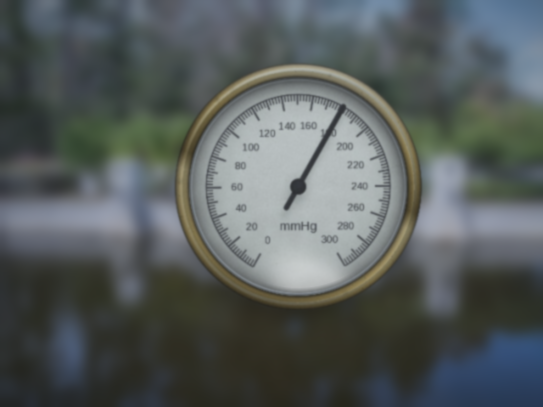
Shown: 180 mmHg
